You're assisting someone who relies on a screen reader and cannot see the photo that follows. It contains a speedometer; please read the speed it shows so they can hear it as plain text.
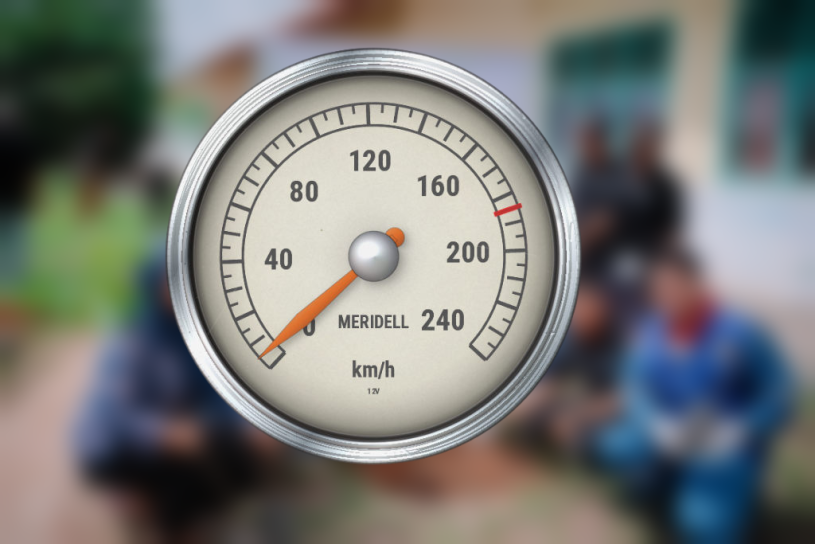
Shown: 5 km/h
